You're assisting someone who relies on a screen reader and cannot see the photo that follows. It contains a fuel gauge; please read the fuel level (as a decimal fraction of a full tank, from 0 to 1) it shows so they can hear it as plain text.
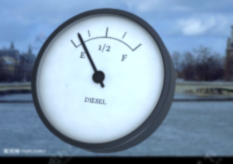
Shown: 0.125
